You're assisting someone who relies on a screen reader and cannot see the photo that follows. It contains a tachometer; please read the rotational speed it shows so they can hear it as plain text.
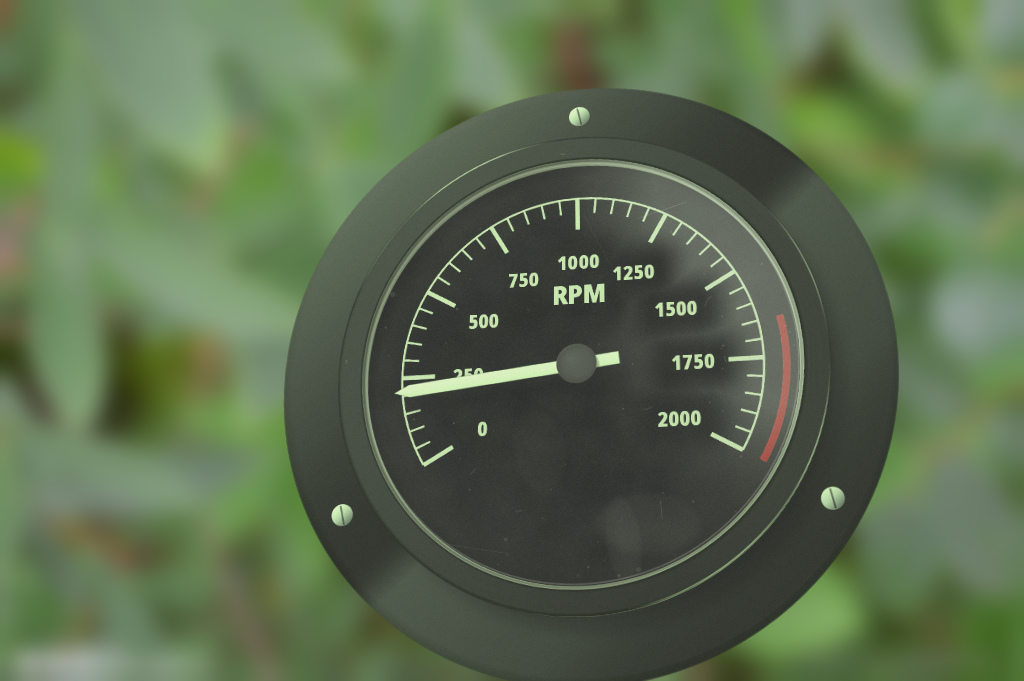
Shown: 200 rpm
